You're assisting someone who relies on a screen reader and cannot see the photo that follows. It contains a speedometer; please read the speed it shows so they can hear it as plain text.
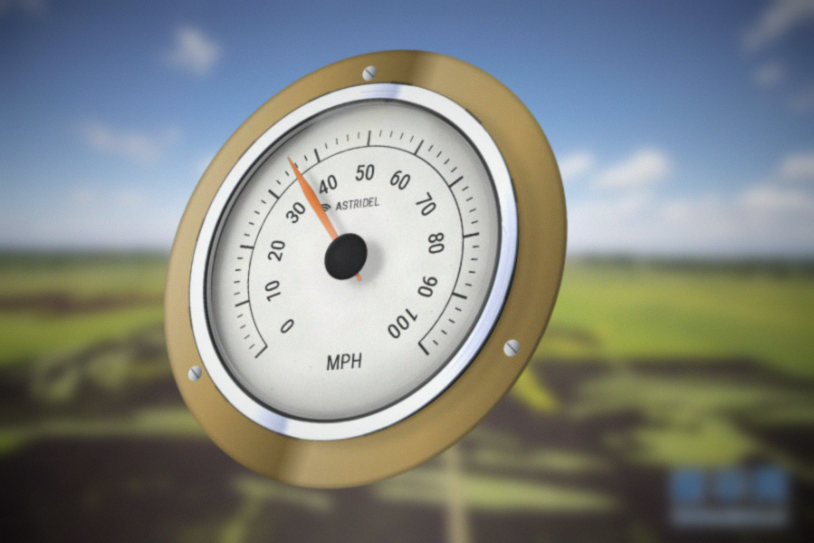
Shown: 36 mph
